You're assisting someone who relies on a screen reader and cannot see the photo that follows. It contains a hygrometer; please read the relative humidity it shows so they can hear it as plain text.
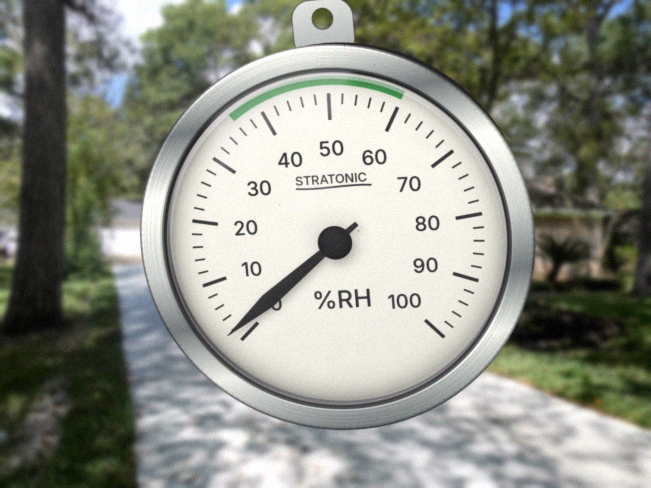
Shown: 2 %
